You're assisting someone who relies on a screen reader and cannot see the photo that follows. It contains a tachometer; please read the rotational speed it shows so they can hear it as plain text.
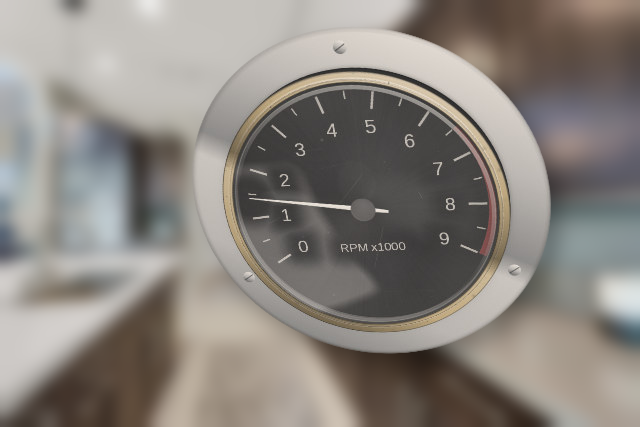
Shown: 1500 rpm
